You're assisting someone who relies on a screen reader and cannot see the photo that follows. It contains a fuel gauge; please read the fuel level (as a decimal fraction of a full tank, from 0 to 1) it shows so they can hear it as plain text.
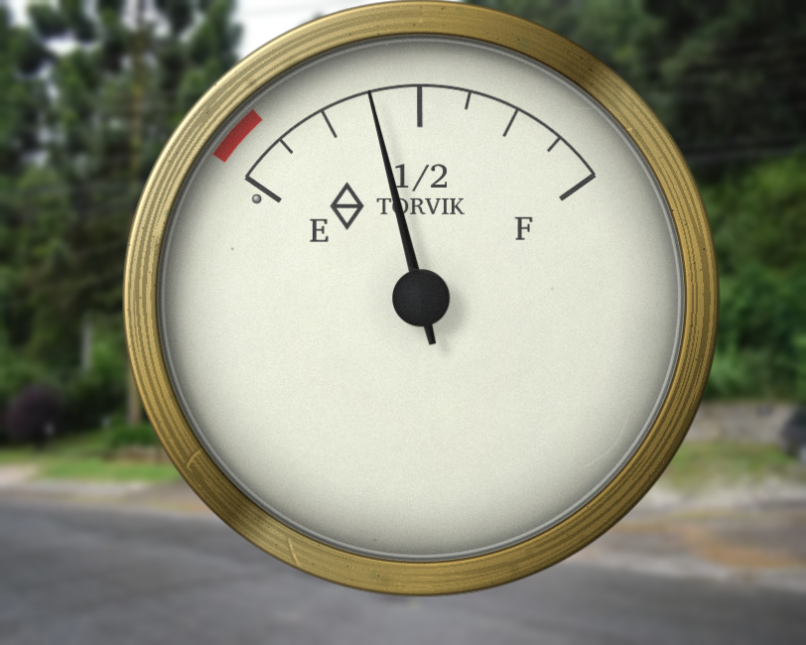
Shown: 0.375
